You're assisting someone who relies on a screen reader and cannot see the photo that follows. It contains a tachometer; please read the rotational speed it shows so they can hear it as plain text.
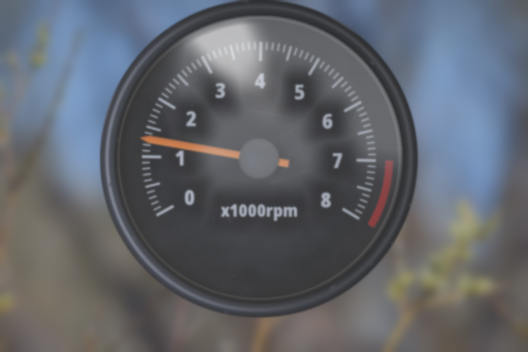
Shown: 1300 rpm
